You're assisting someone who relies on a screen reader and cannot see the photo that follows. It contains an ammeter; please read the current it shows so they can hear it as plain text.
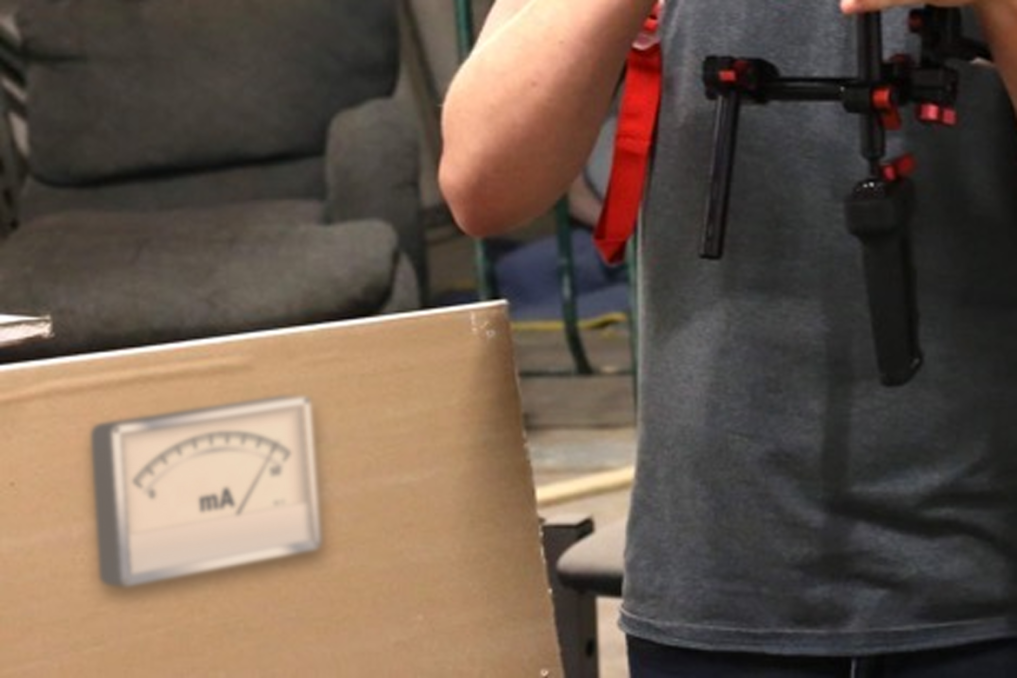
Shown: 45 mA
